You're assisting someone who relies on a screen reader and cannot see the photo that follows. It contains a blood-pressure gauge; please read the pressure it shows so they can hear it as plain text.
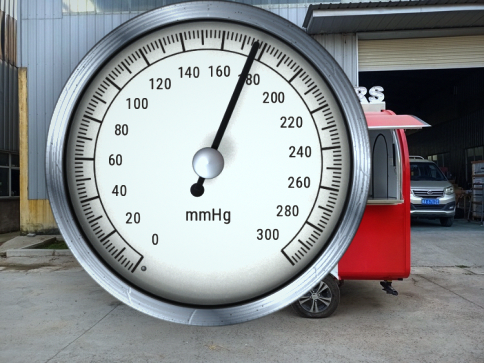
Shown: 176 mmHg
